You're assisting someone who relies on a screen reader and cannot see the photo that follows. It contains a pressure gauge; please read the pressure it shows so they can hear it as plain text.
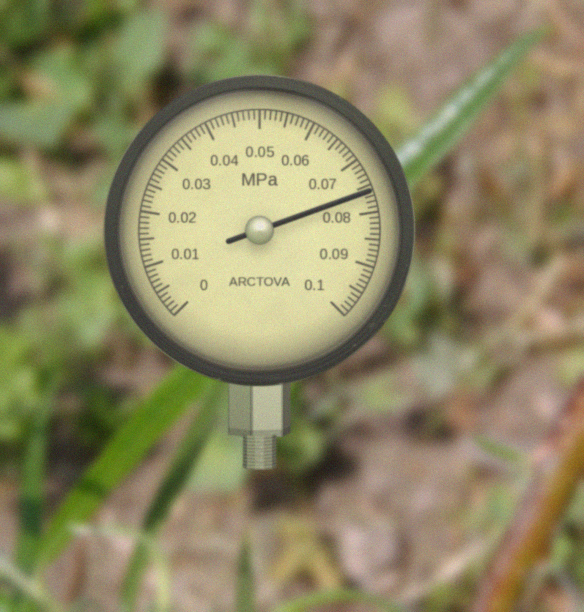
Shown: 0.076 MPa
